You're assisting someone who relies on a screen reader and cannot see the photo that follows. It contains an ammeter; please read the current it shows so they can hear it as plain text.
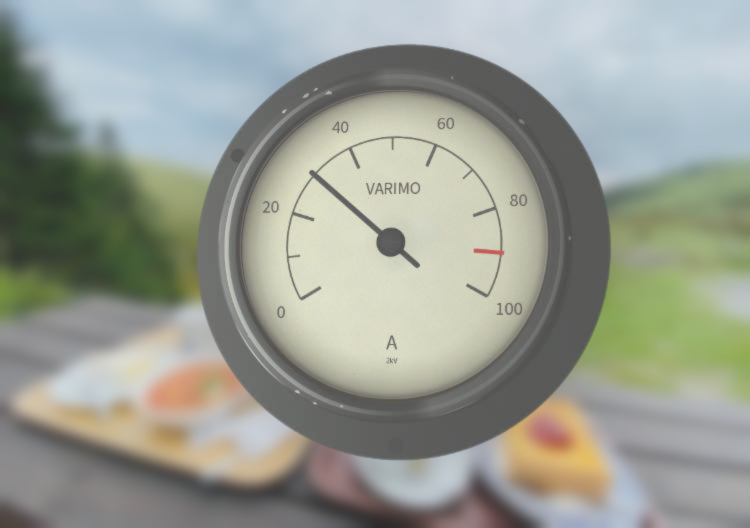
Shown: 30 A
